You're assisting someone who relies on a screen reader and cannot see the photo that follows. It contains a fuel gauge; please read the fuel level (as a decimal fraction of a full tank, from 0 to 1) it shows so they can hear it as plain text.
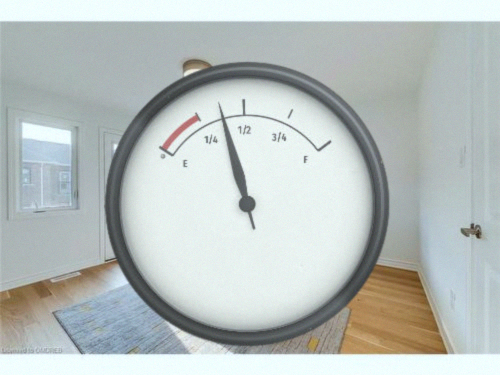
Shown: 0.375
